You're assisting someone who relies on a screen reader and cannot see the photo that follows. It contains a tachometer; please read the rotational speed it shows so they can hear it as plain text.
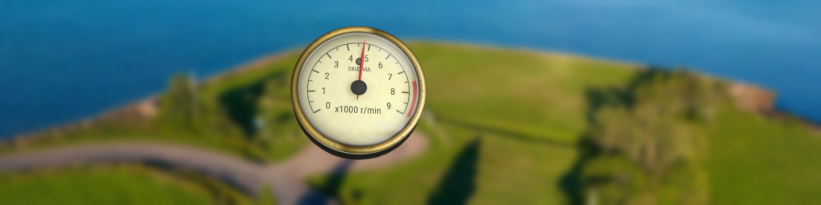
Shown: 4750 rpm
